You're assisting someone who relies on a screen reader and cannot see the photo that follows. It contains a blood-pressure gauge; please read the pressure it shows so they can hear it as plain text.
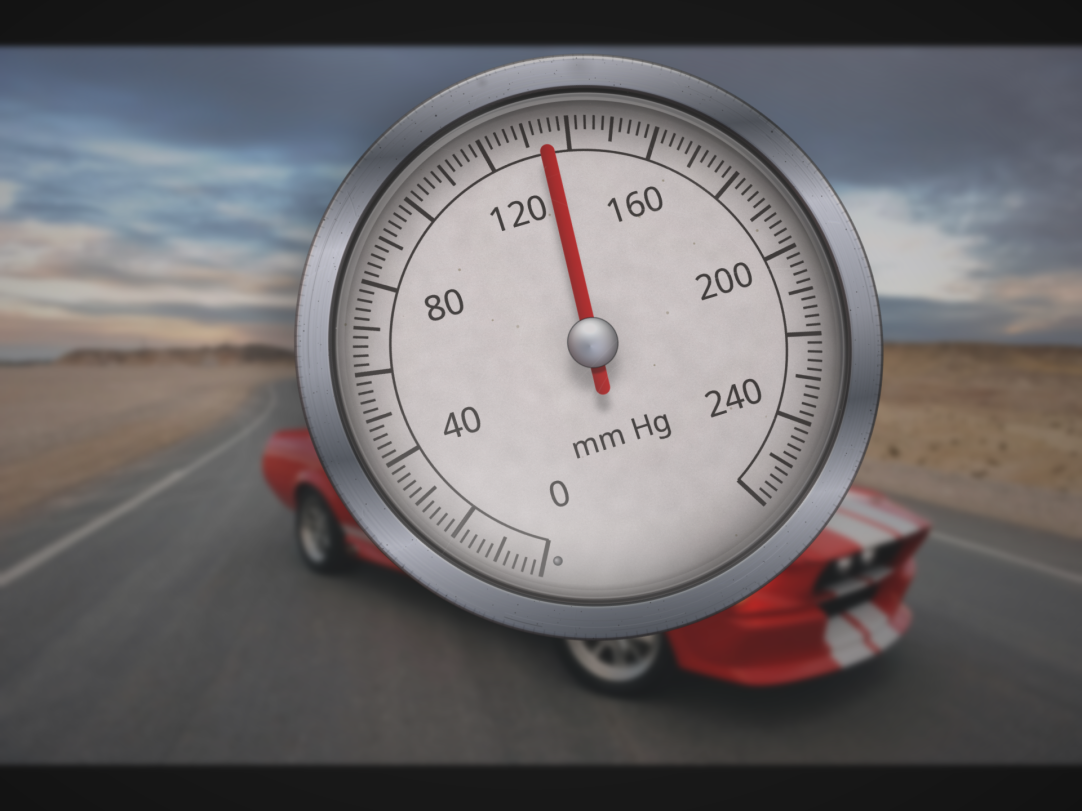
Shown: 134 mmHg
